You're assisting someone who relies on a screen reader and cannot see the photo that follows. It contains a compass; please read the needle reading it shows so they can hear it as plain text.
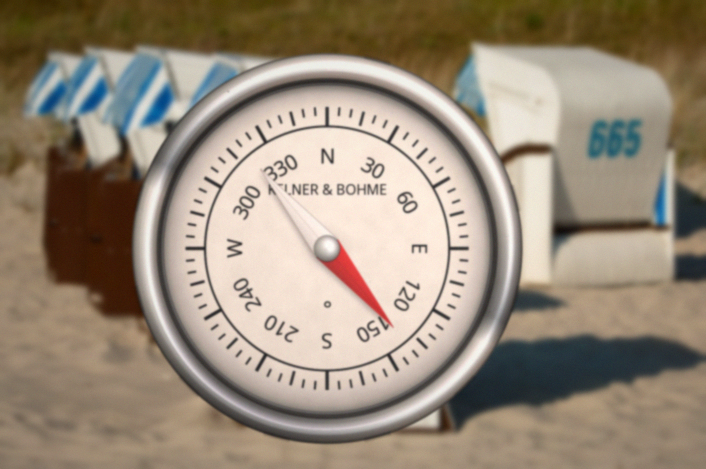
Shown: 140 °
